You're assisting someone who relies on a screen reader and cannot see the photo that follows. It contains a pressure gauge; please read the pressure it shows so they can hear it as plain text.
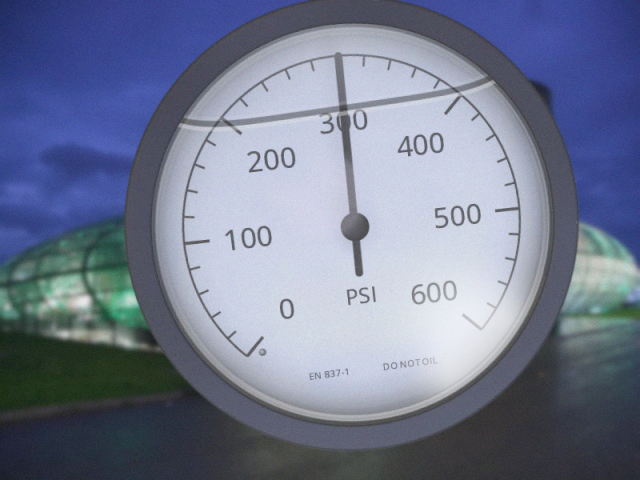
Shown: 300 psi
